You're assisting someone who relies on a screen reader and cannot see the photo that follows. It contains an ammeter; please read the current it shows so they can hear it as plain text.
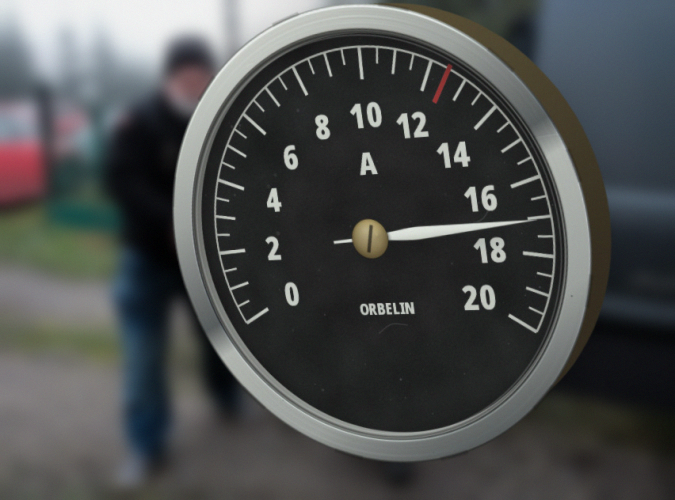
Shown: 17 A
